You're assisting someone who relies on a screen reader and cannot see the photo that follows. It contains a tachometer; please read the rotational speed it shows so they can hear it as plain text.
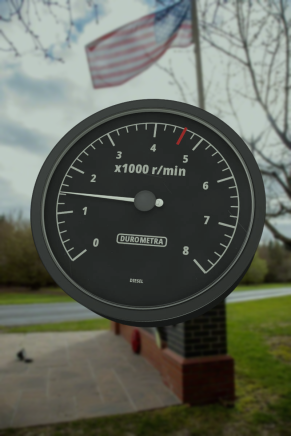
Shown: 1400 rpm
